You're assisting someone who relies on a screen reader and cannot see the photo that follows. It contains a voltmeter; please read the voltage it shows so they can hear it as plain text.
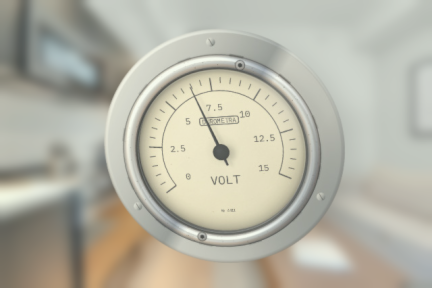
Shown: 6.5 V
